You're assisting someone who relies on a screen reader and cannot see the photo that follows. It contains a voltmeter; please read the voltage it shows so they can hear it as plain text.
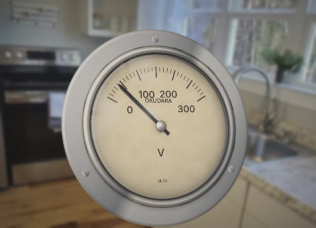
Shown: 40 V
